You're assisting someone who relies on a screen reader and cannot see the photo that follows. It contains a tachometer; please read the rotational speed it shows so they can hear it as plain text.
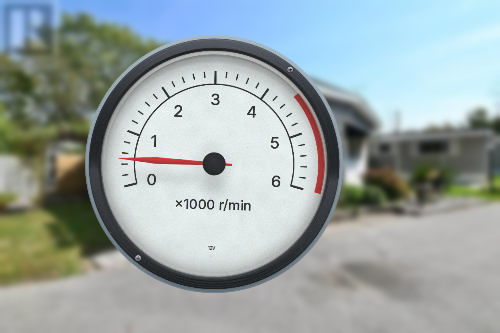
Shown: 500 rpm
